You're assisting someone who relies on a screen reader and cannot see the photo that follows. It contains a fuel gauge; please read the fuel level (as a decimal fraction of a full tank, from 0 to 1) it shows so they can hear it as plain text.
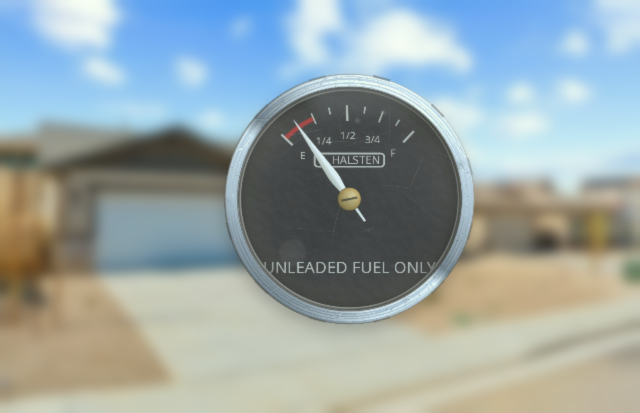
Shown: 0.125
